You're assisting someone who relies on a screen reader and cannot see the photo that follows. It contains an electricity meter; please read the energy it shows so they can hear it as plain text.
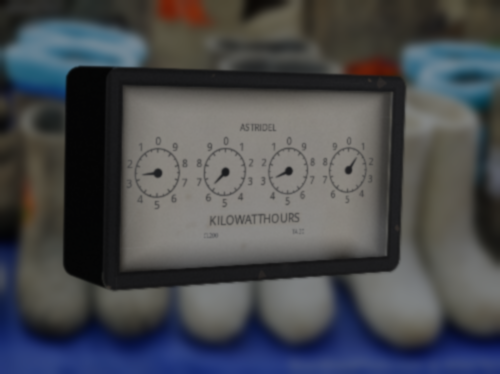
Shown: 2631 kWh
